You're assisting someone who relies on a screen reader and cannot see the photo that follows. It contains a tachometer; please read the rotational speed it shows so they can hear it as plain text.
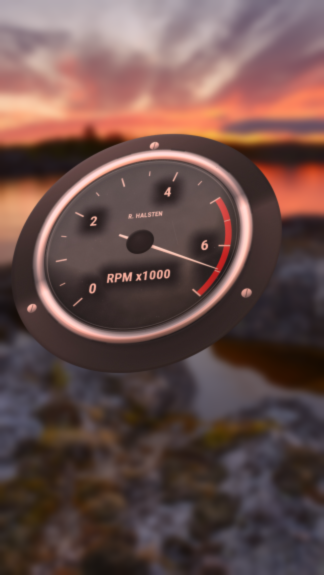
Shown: 6500 rpm
